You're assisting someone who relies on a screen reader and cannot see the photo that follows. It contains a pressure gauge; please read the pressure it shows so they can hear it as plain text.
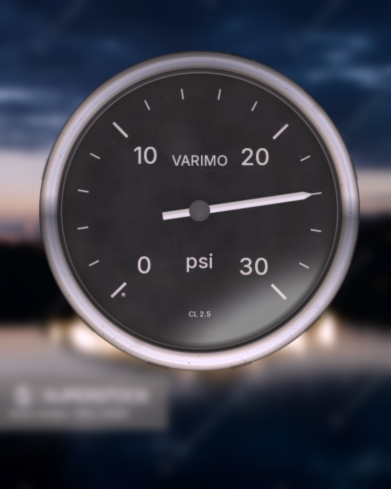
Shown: 24 psi
